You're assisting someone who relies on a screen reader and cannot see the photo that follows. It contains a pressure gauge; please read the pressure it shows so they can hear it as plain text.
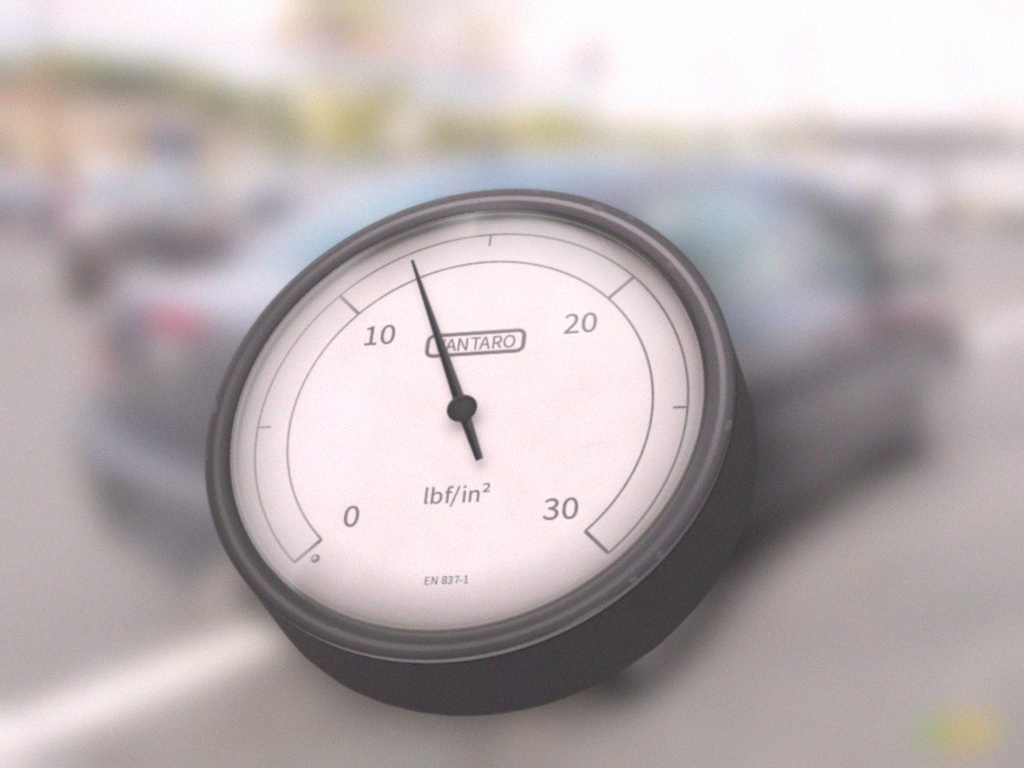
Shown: 12.5 psi
